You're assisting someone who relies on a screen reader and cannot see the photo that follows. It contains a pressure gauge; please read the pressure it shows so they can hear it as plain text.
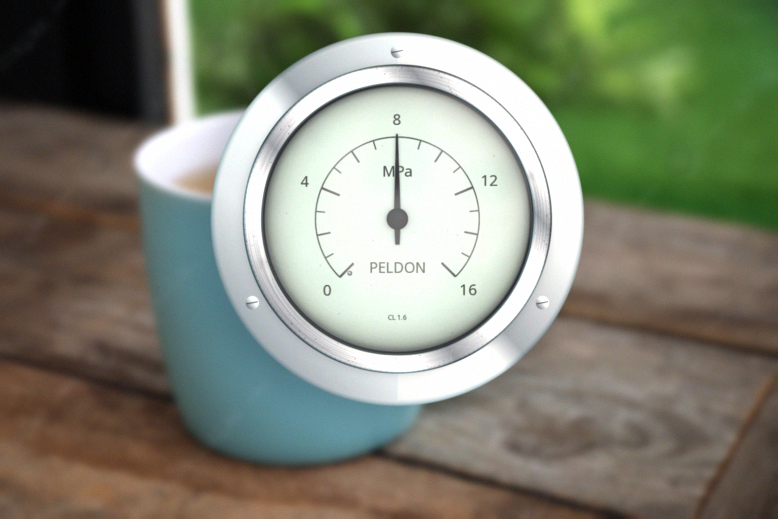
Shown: 8 MPa
